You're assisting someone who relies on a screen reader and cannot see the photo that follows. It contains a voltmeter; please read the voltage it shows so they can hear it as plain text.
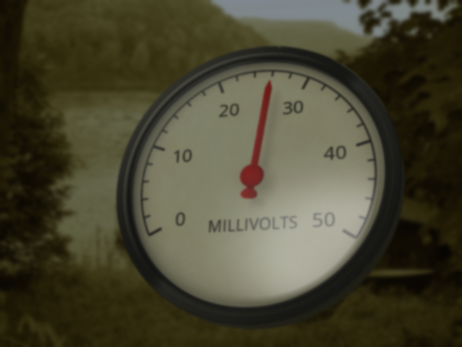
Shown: 26 mV
